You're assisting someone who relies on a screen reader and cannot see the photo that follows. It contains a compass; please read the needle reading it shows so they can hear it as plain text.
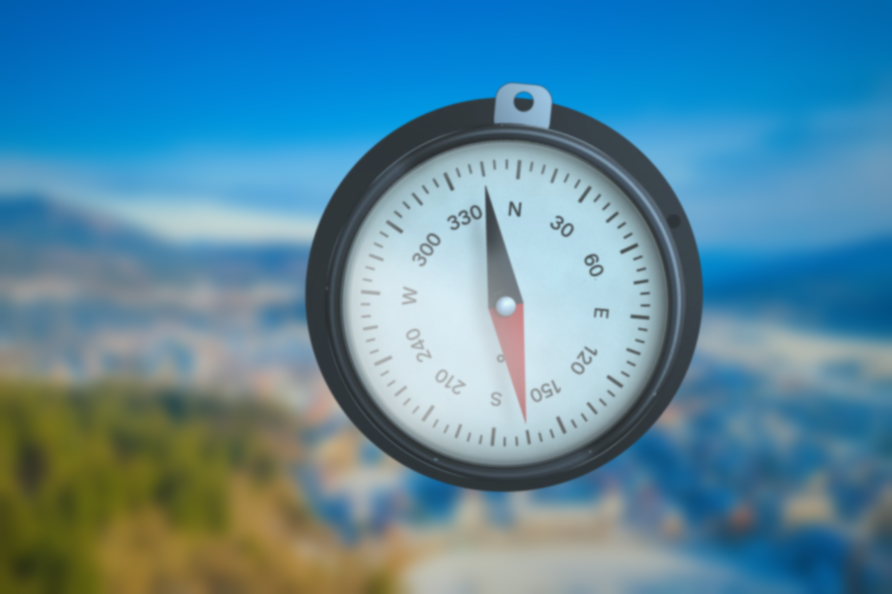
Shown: 165 °
